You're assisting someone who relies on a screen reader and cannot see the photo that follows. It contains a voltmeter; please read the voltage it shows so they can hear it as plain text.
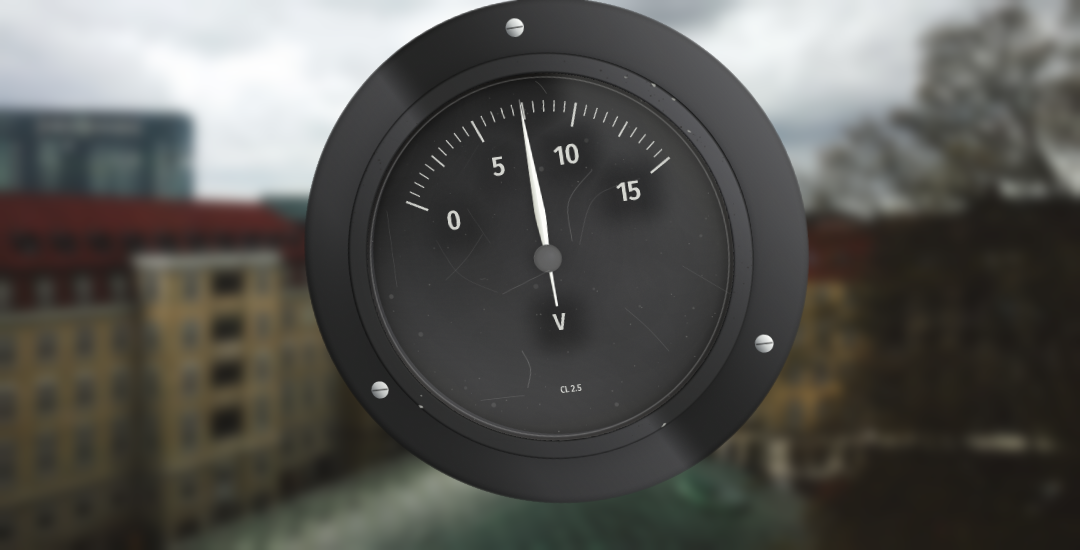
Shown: 7.5 V
